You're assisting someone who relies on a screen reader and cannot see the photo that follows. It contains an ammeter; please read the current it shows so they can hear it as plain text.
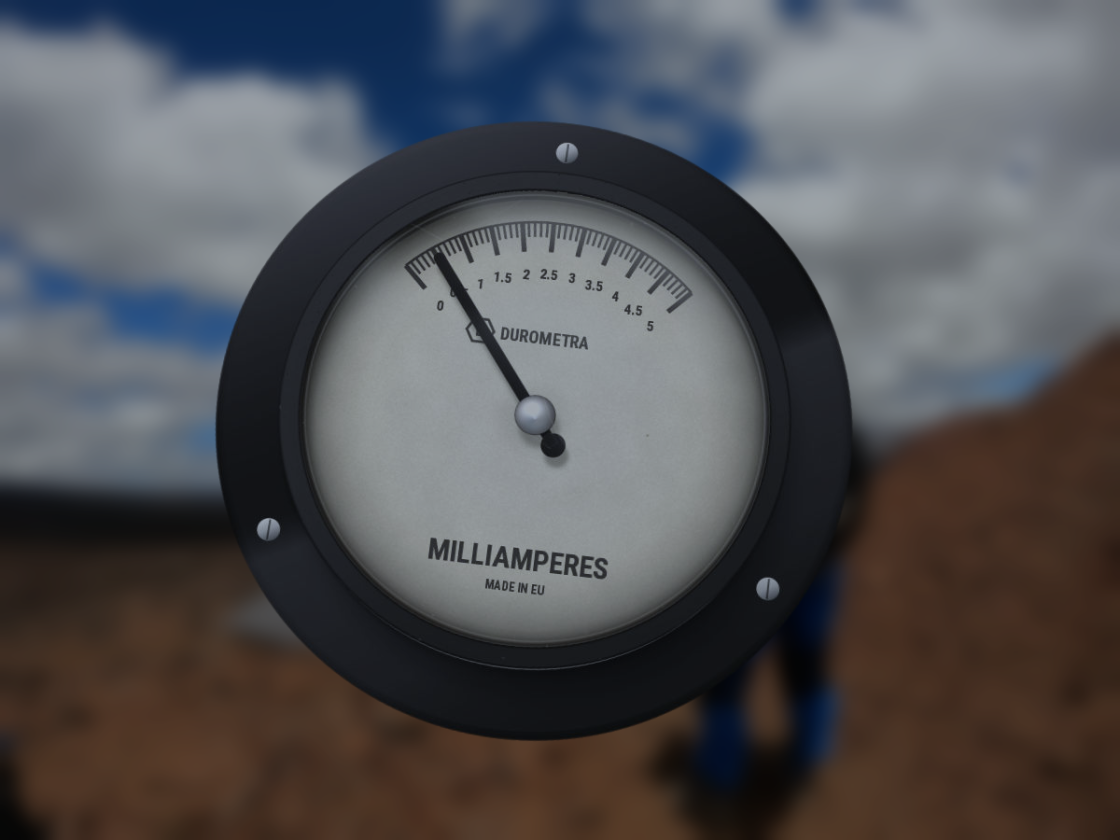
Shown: 0.5 mA
